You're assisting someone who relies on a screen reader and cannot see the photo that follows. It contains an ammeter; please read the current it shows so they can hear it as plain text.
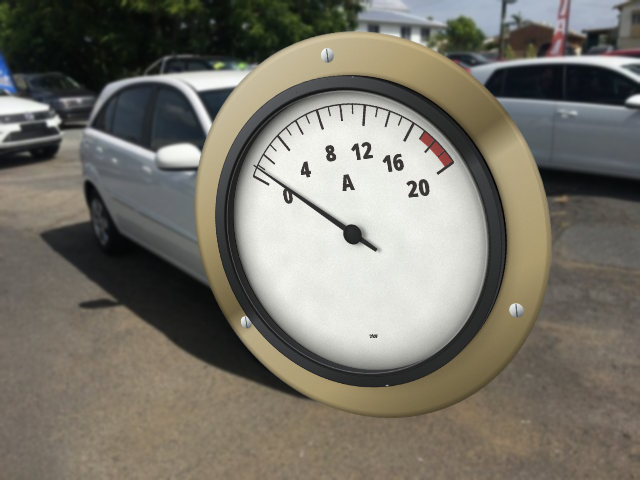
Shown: 1 A
